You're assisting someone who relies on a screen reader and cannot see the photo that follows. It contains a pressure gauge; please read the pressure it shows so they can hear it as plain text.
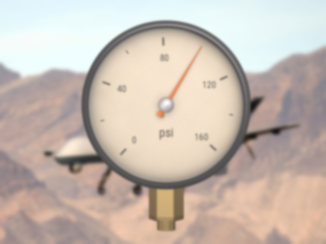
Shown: 100 psi
